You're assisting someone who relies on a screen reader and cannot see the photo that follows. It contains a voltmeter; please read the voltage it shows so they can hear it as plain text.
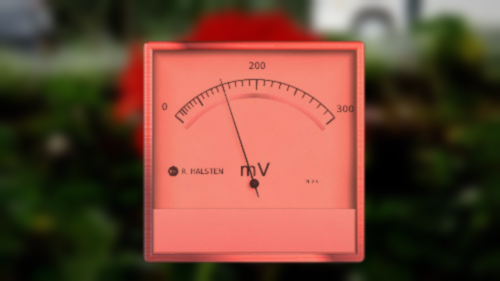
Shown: 150 mV
